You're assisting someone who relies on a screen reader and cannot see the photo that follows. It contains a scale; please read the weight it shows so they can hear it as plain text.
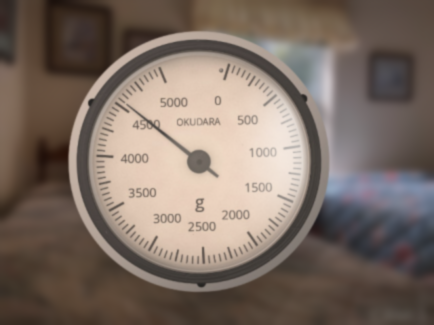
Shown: 4550 g
